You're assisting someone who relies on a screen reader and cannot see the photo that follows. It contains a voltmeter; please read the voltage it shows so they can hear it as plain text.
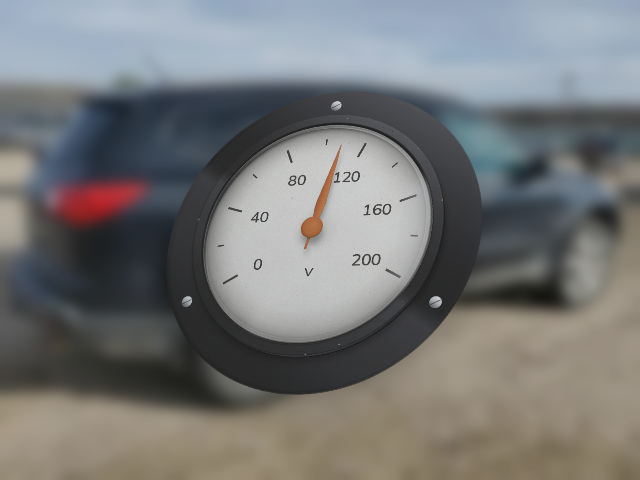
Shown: 110 V
